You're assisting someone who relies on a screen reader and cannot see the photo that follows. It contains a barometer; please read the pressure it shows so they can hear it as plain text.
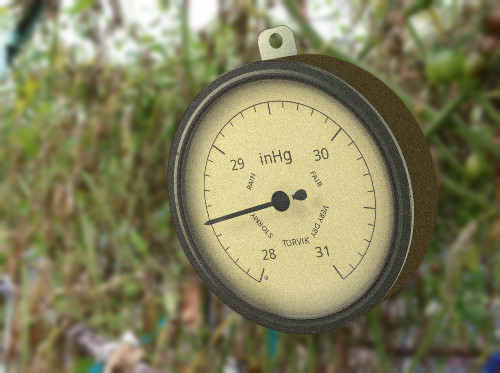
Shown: 28.5 inHg
